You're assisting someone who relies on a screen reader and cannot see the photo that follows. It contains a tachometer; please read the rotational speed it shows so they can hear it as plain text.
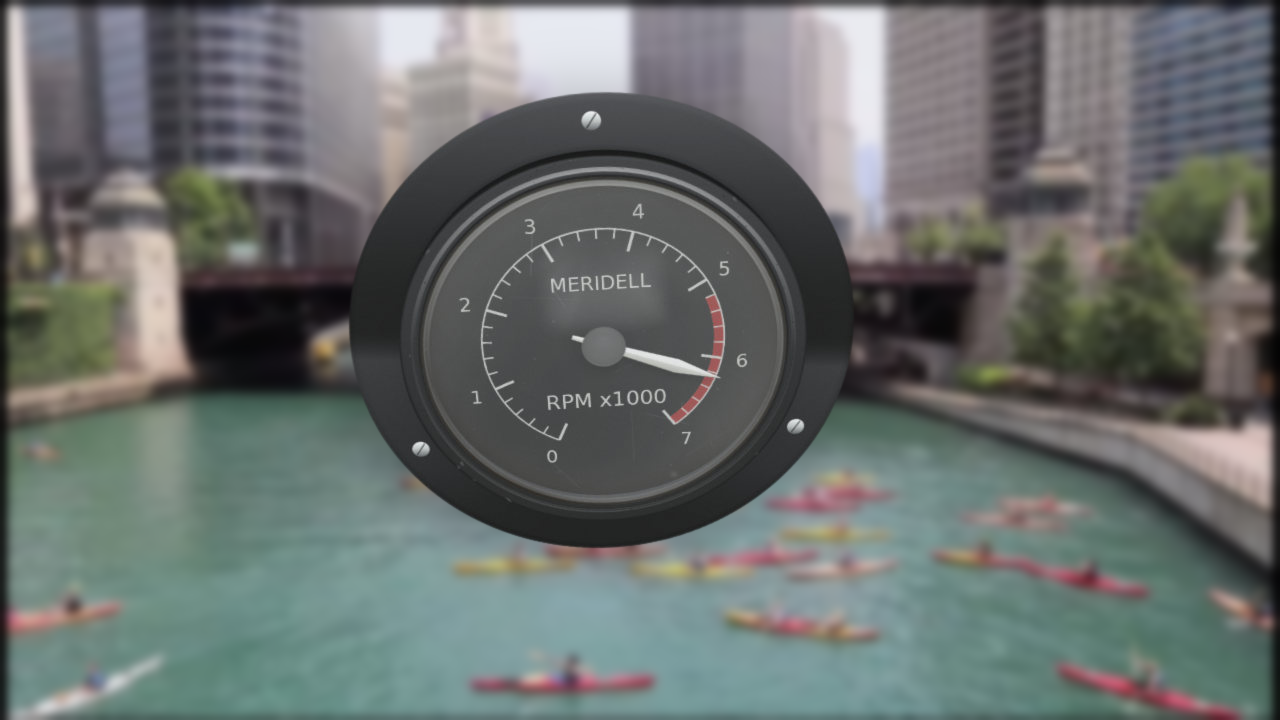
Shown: 6200 rpm
